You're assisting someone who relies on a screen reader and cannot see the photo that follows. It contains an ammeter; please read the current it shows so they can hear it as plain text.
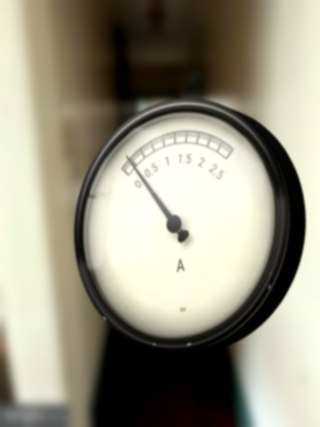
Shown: 0.25 A
